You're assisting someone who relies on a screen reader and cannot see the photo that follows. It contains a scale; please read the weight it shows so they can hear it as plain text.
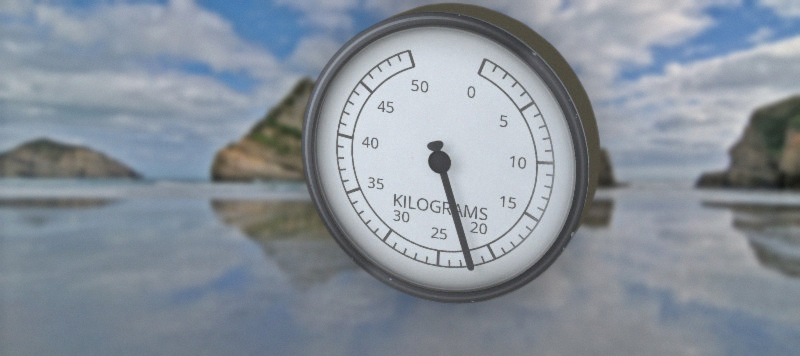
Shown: 22 kg
